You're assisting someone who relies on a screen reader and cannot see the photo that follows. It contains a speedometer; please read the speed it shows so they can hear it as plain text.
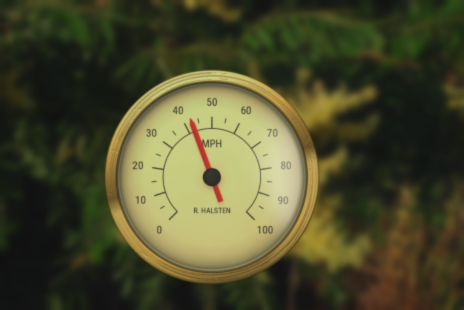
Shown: 42.5 mph
